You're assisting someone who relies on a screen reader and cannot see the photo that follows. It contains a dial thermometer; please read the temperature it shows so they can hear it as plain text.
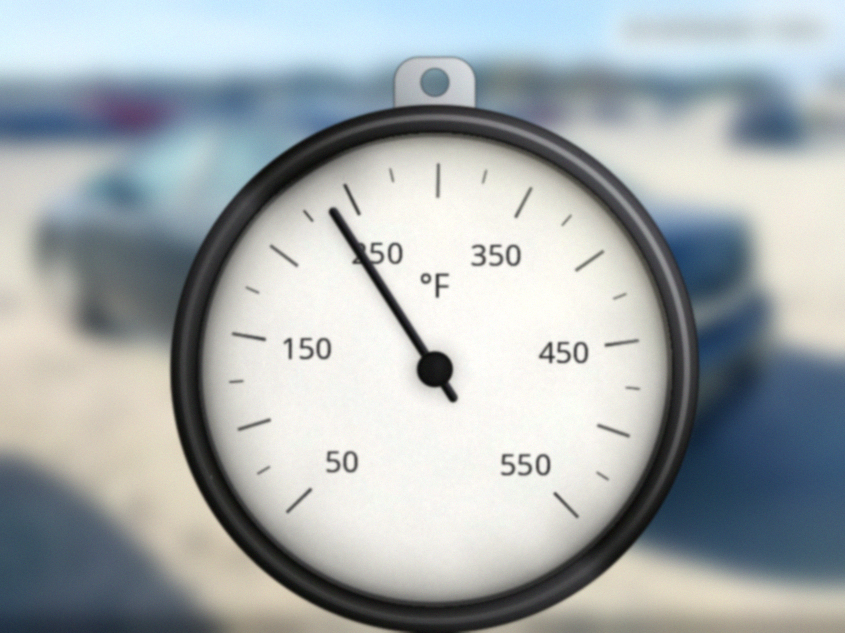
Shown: 237.5 °F
